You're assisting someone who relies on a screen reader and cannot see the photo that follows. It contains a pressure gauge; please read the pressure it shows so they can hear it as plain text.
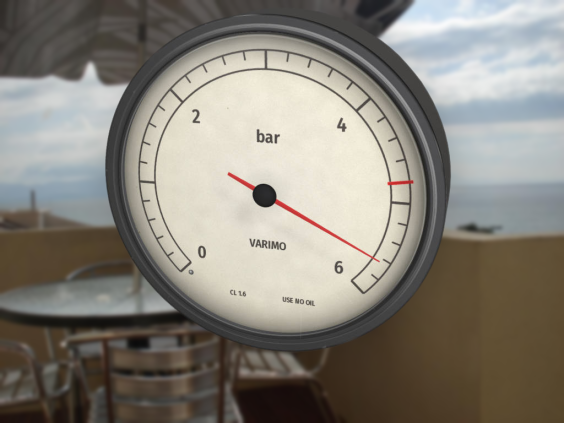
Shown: 5.6 bar
